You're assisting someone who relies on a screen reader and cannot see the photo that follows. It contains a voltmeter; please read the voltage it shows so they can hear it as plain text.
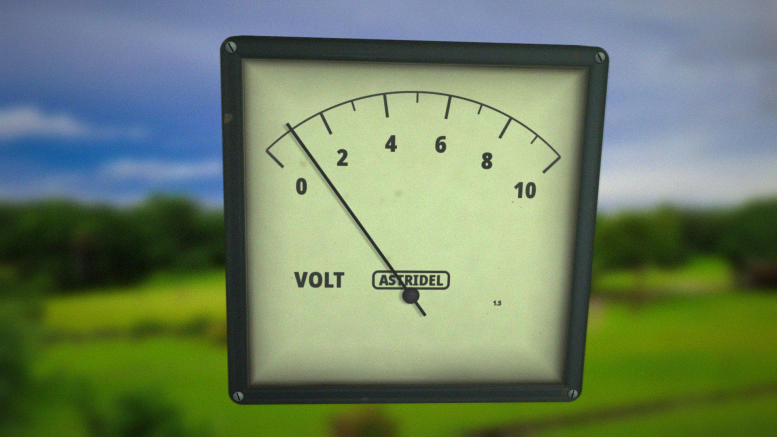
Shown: 1 V
